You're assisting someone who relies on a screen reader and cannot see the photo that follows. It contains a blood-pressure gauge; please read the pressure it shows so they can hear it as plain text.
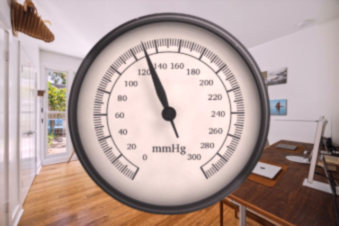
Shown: 130 mmHg
